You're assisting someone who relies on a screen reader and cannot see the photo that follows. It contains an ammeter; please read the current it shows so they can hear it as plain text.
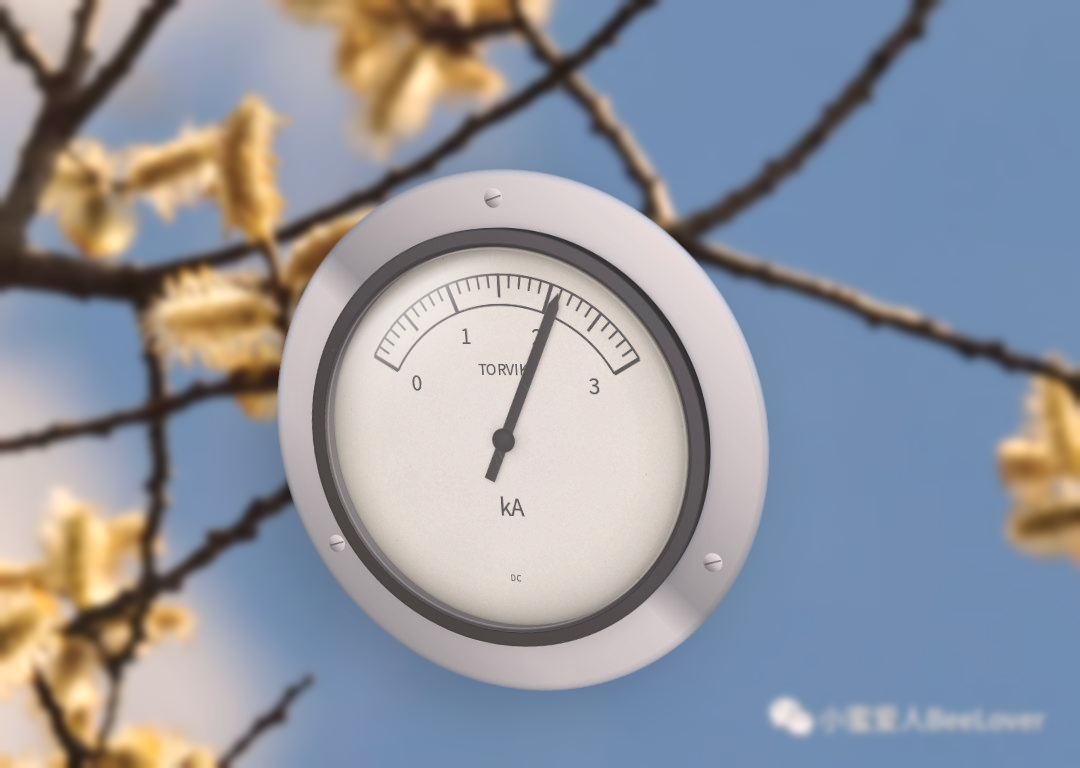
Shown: 2.1 kA
